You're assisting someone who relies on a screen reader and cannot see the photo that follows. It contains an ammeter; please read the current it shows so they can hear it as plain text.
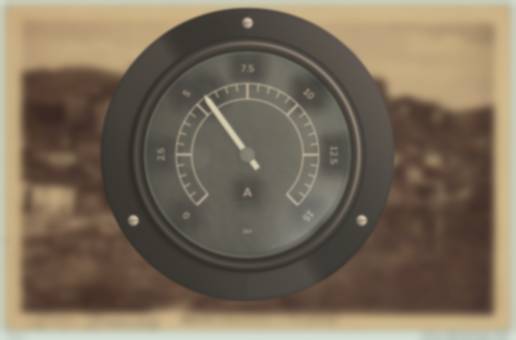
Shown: 5.5 A
